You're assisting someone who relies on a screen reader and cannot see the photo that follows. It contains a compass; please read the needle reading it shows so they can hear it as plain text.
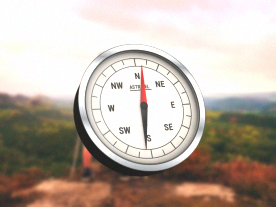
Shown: 7.5 °
